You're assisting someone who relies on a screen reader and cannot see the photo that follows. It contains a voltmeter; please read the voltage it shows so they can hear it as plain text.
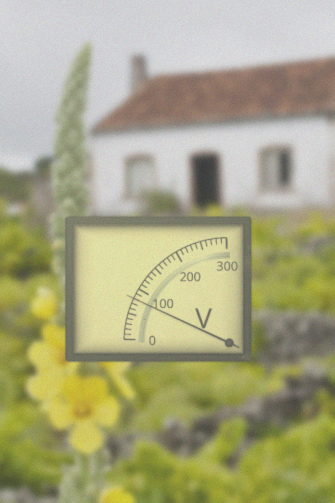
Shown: 80 V
